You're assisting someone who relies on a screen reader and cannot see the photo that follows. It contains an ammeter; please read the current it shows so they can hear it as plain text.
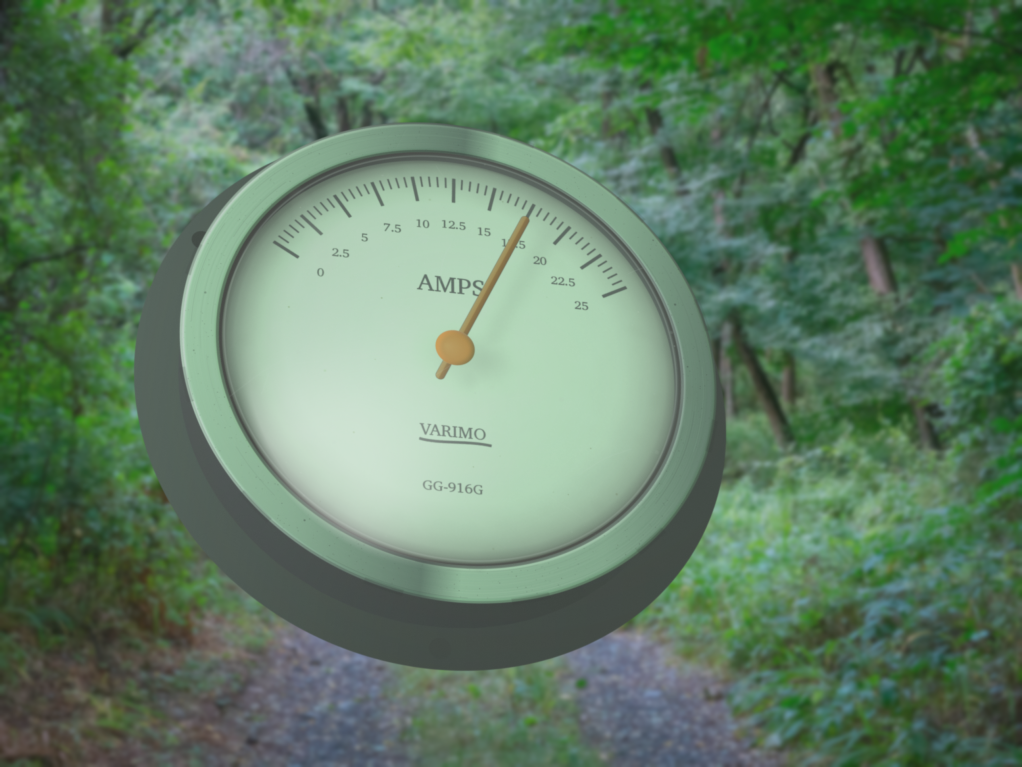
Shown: 17.5 A
